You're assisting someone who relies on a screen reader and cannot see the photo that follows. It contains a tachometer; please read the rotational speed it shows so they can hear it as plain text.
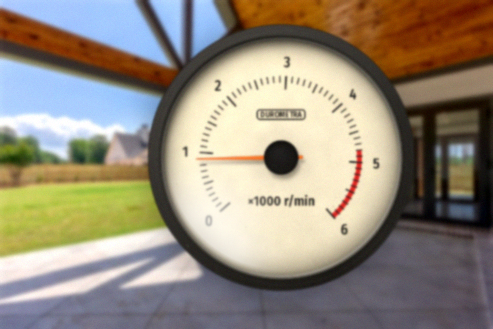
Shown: 900 rpm
